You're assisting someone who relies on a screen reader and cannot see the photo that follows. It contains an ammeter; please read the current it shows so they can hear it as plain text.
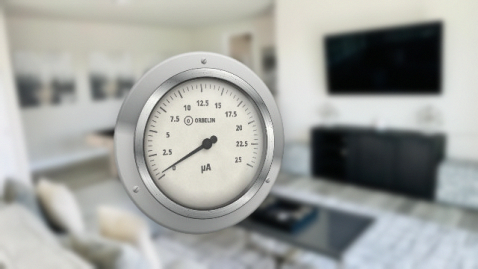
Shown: 0.5 µA
